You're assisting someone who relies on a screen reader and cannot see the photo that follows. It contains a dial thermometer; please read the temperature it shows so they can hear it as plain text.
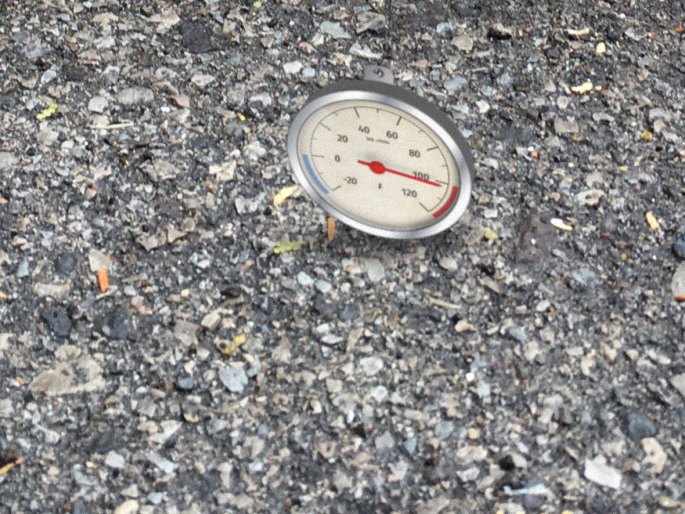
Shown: 100 °F
